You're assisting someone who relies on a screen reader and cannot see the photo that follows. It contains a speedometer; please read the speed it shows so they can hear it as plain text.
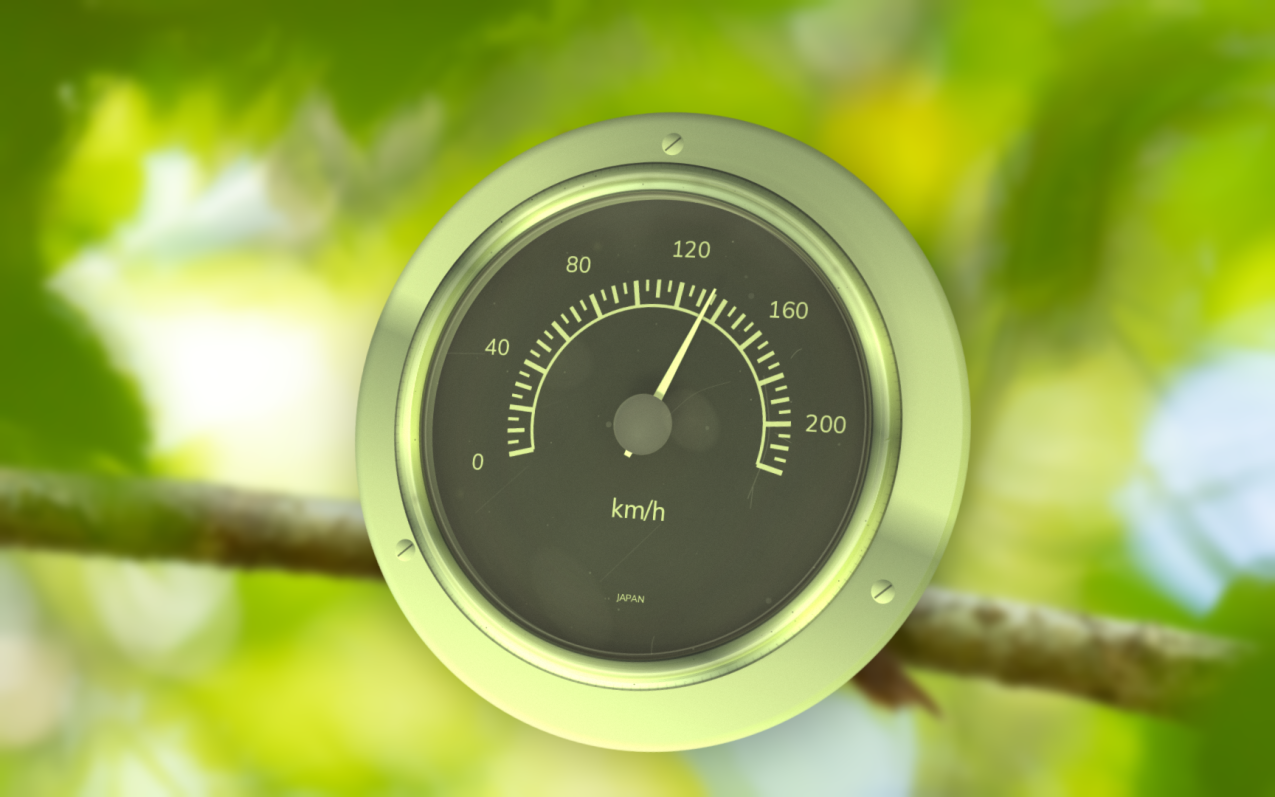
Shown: 135 km/h
